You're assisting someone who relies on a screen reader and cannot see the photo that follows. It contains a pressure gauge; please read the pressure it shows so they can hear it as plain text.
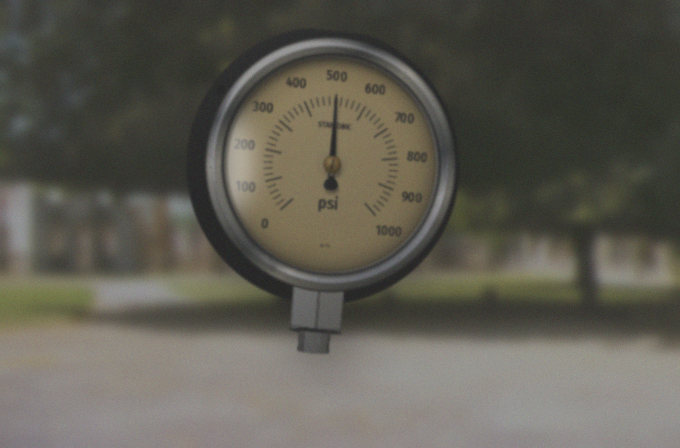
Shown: 500 psi
